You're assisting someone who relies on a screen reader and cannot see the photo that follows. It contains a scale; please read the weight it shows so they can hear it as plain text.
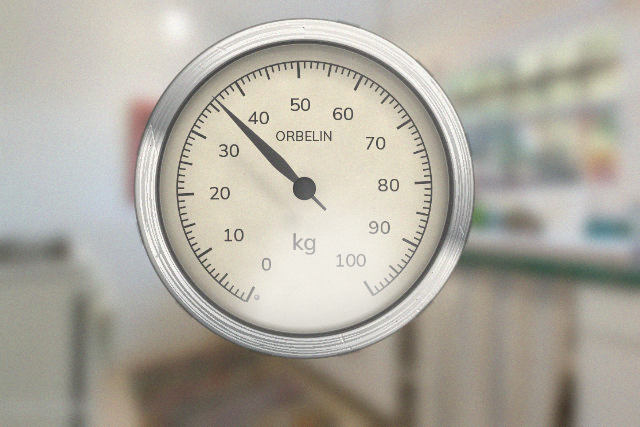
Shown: 36 kg
